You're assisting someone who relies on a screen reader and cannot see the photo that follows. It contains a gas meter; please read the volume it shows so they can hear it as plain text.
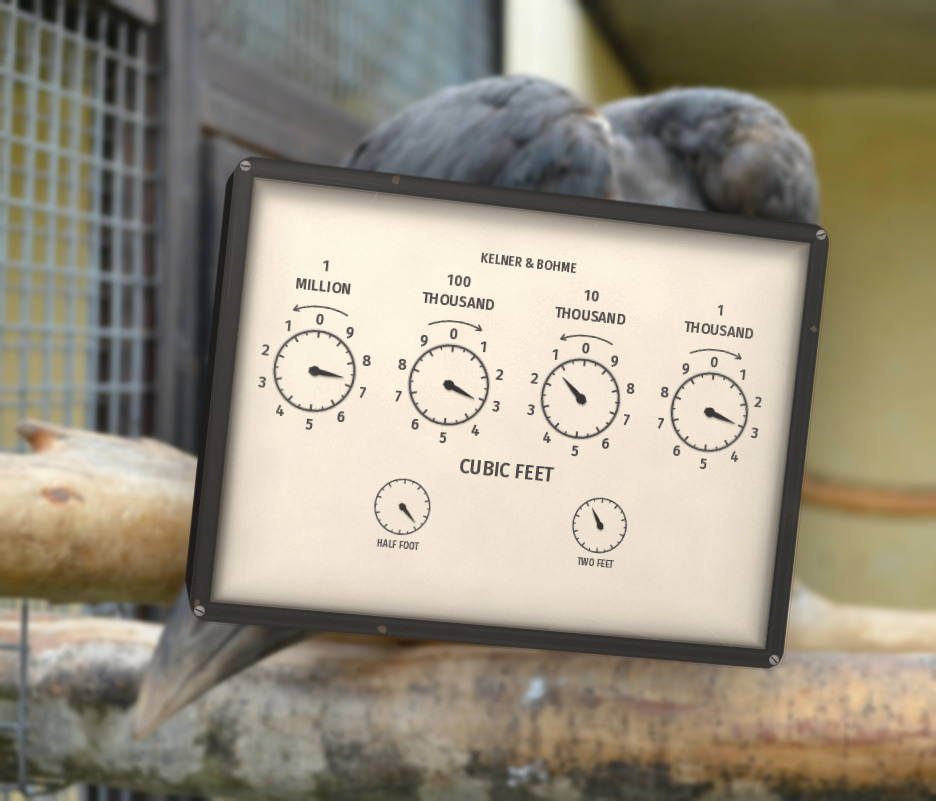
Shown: 731300 ft³
